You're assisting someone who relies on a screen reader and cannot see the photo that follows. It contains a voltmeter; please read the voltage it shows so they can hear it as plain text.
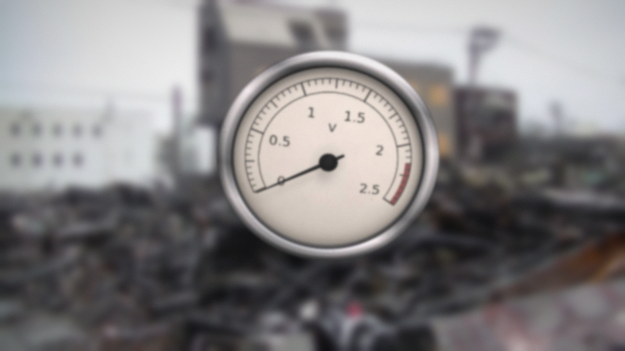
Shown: 0 V
